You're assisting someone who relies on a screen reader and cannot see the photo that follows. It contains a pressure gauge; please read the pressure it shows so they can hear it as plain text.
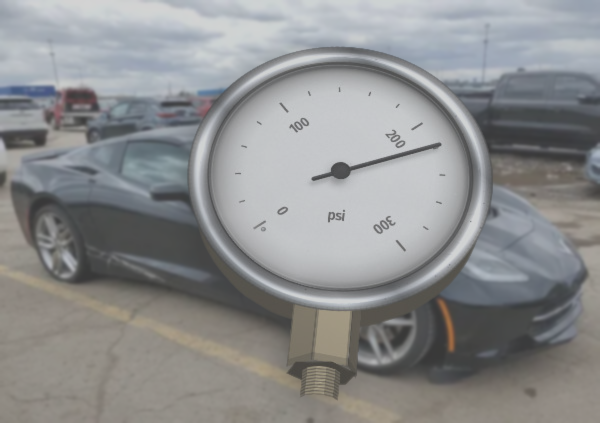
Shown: 220 psi
